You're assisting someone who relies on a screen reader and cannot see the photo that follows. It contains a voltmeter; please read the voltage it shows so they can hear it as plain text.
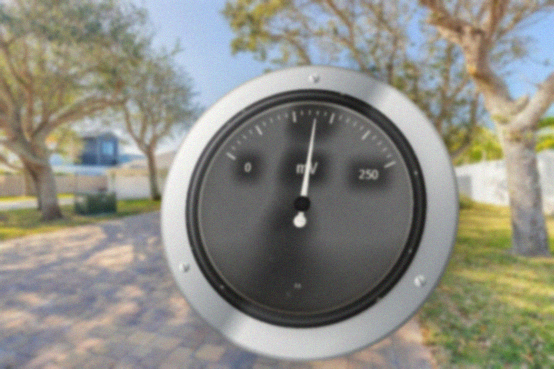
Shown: 130 mV
